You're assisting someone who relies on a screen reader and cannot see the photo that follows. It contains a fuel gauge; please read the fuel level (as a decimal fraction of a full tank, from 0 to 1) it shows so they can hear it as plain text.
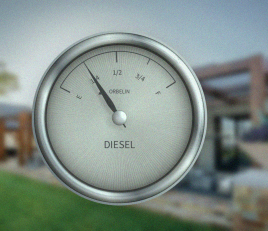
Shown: 0.25
